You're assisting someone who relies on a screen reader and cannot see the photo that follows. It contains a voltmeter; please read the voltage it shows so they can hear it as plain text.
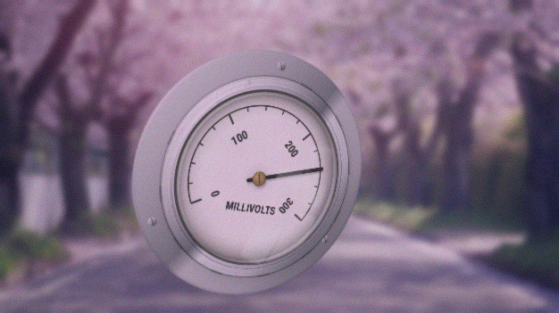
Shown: 240 mV
